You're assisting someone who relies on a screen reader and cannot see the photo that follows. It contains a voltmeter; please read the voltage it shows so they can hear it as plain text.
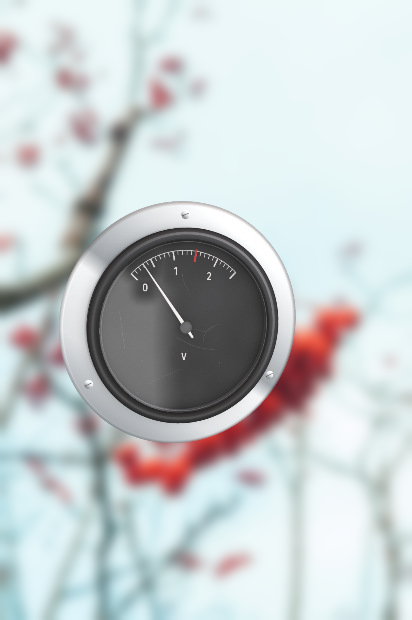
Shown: 0.3 V
